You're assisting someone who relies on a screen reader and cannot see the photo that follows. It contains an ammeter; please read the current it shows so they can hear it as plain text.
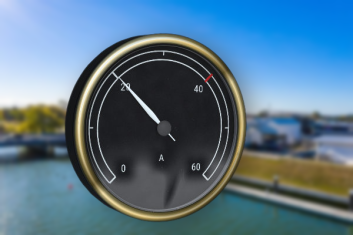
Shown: 20 A
